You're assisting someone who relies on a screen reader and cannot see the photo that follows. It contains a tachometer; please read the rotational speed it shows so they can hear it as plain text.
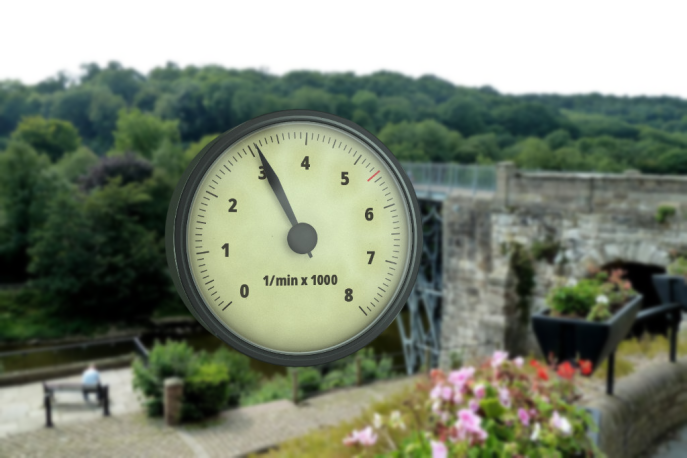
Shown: 3100 rpm
